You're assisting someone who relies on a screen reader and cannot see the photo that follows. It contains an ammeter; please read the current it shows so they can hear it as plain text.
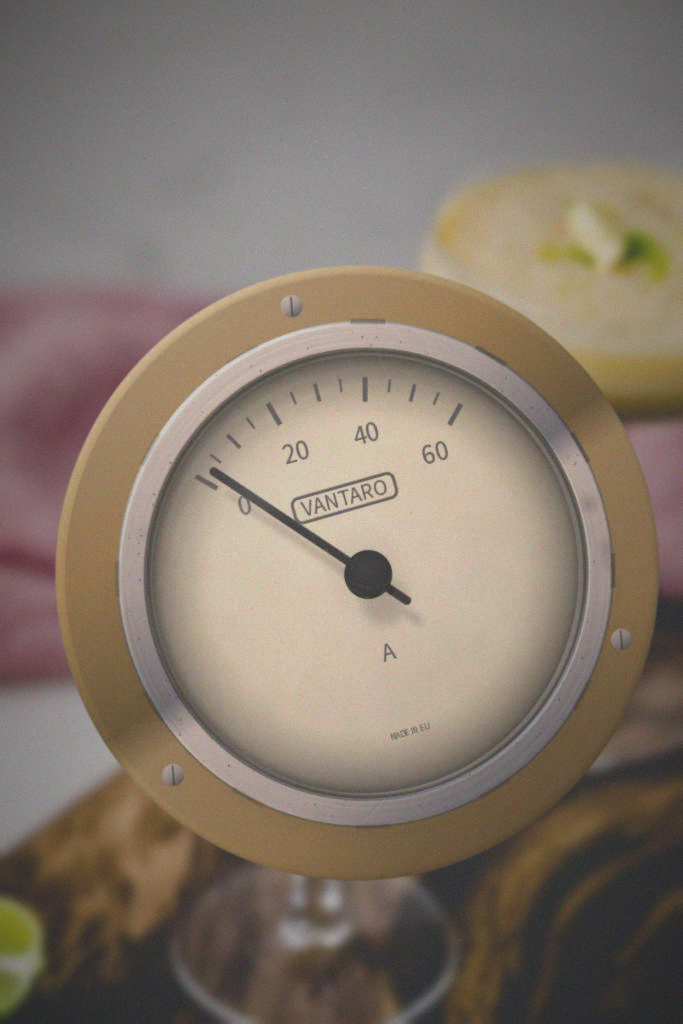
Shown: 2.5 A
